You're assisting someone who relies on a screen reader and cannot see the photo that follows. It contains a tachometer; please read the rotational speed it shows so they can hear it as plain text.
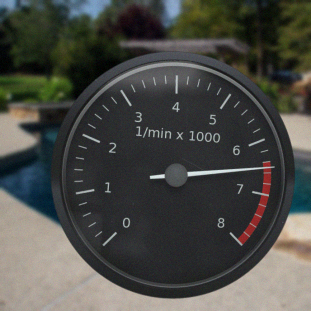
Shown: 6500 rpm
